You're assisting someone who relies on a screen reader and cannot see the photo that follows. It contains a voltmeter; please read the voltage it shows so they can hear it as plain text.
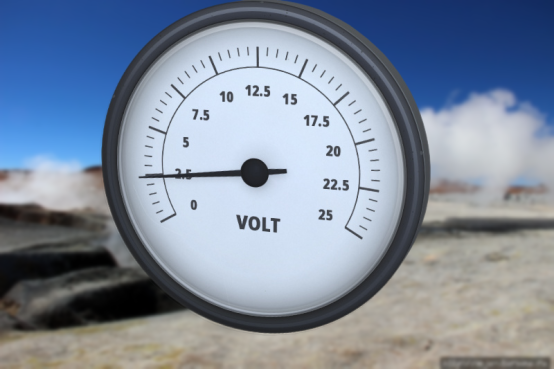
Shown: 2.5 V
